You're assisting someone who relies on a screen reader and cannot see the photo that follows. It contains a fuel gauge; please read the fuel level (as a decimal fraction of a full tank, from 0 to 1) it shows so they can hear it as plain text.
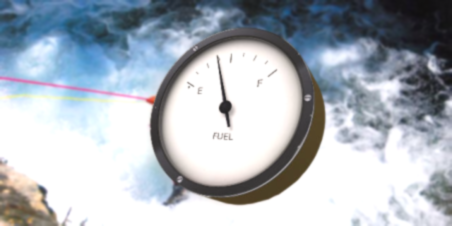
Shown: 0.375
